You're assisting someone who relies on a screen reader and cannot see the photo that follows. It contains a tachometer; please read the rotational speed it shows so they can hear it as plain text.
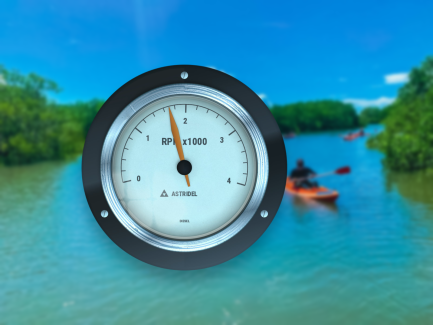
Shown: 1700 rpm
